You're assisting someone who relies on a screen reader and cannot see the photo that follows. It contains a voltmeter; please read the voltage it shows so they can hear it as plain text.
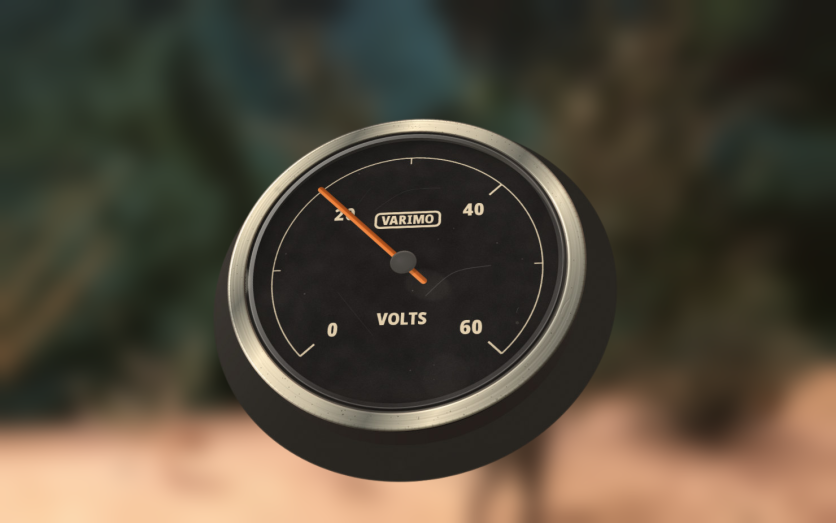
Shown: 20 V
